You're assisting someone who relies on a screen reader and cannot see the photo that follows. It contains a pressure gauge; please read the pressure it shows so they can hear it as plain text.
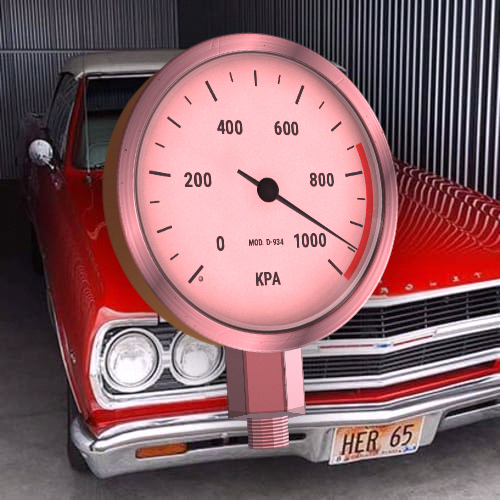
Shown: 950 kPa
